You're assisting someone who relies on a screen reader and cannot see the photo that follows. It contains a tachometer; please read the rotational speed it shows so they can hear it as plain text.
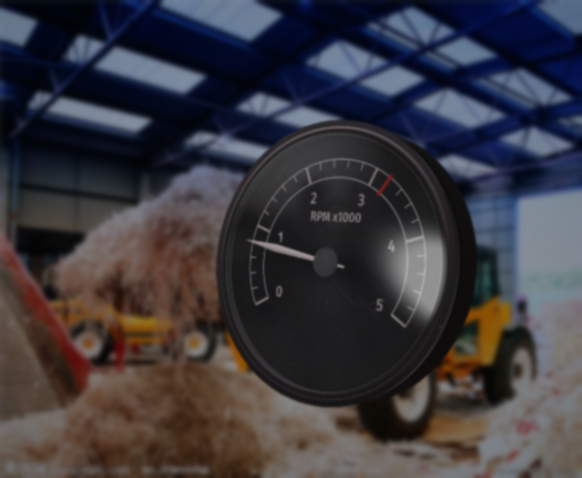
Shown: 800 rpm
